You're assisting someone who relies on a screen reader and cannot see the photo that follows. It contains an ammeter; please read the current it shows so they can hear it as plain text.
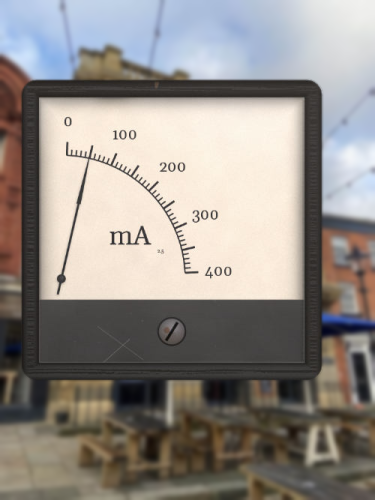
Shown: 50 mA
